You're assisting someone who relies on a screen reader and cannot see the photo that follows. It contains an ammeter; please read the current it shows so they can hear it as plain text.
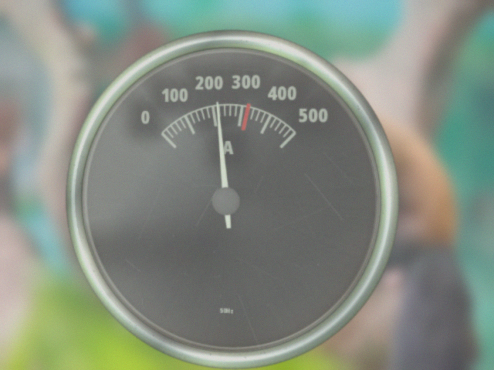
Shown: 220 A
